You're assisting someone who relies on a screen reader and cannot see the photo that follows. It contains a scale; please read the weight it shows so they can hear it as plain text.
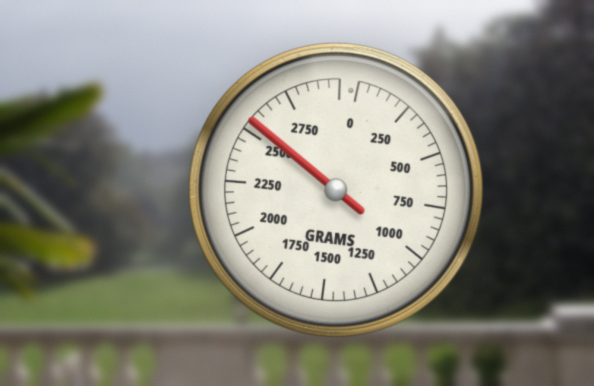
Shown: 2550 g
